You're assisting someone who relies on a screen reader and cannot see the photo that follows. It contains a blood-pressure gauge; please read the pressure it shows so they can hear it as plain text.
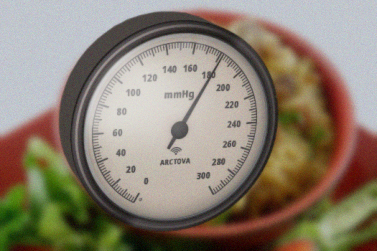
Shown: 180 mmHg
